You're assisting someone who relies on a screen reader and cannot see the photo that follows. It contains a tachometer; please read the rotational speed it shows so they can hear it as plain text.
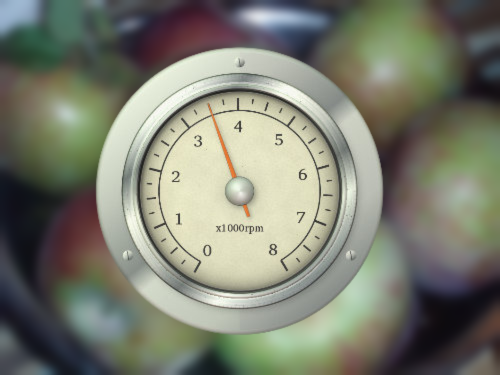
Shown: 3500 rpm
